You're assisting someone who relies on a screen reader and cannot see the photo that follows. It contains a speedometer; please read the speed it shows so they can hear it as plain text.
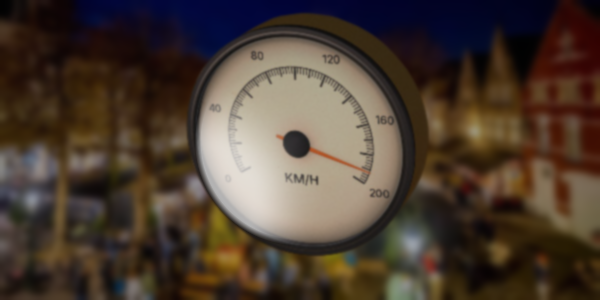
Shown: 190 km/h
